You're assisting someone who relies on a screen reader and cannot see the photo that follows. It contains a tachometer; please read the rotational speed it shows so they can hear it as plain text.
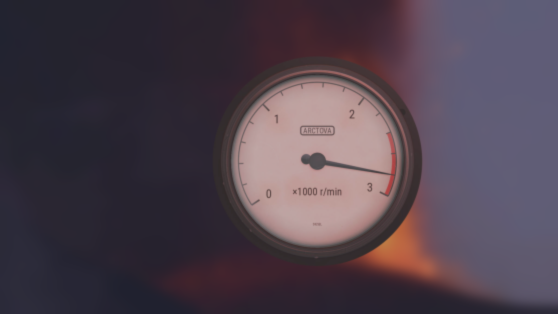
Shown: 2800 rpm
